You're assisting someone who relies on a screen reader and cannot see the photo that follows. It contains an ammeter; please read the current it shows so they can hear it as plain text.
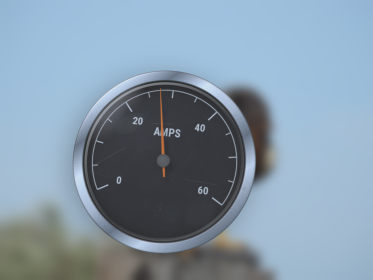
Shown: 27.5 A
